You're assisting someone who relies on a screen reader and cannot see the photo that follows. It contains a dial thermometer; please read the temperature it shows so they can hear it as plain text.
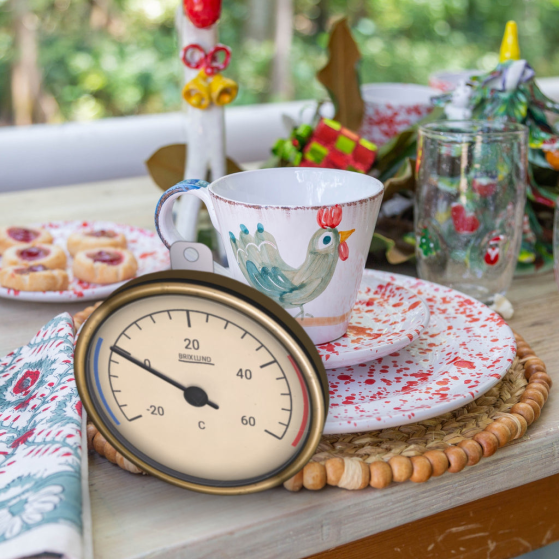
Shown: 0 °C
